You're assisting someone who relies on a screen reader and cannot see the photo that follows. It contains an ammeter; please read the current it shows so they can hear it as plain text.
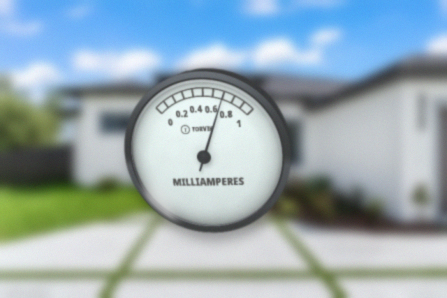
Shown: 0.7 mA
